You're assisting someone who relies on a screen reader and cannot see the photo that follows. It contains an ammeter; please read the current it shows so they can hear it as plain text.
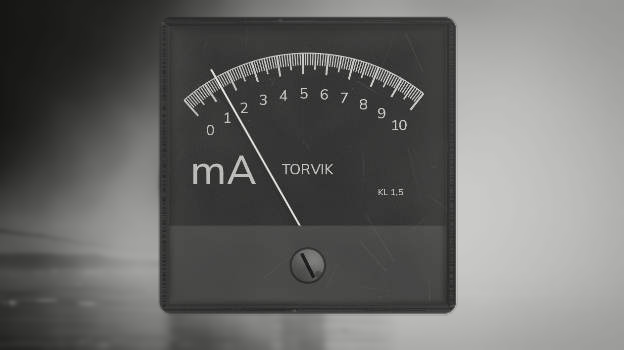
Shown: 1.5 mA
